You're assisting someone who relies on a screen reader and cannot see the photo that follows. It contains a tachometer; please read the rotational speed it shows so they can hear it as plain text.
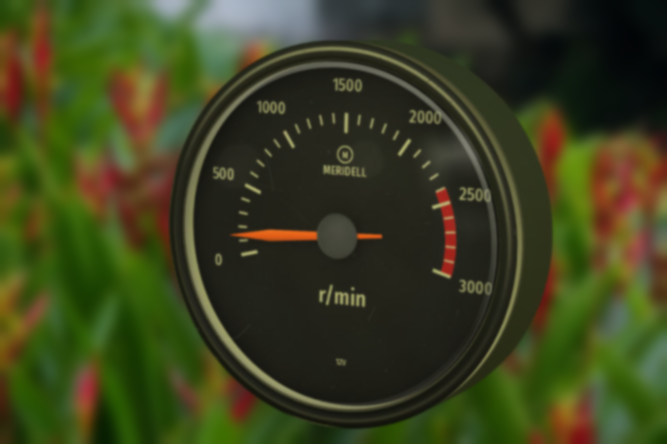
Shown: 150 rpm
